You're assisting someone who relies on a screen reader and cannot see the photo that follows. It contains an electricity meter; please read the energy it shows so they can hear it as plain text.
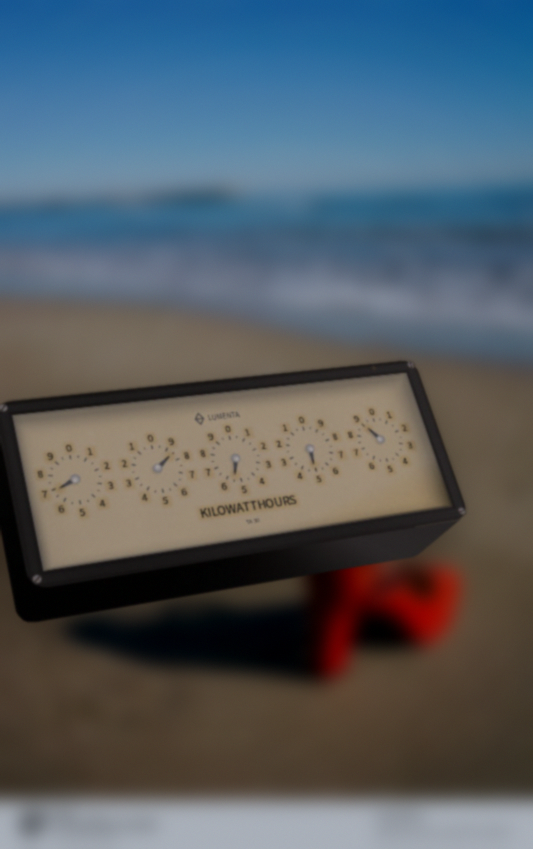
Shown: 68549 kWh
